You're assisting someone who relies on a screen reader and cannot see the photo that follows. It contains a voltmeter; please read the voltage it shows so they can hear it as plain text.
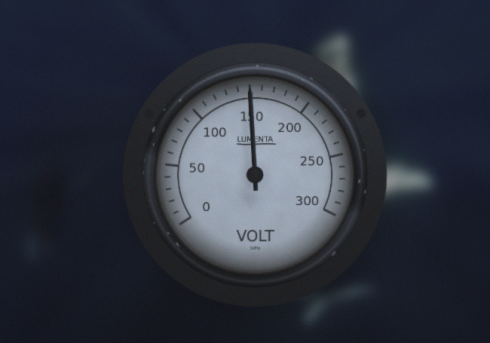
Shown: 150 V
